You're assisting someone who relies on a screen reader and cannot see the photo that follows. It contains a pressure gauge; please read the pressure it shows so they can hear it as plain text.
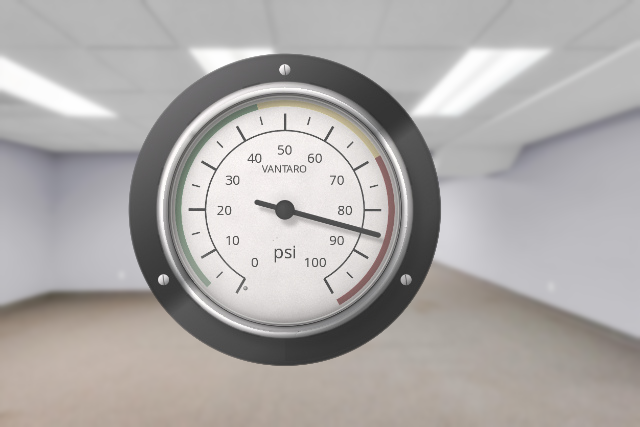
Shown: 85 psi
